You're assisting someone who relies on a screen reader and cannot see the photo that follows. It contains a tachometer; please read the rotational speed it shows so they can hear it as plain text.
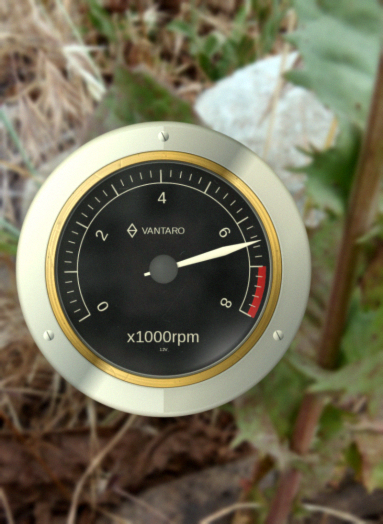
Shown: 6500 rpm
